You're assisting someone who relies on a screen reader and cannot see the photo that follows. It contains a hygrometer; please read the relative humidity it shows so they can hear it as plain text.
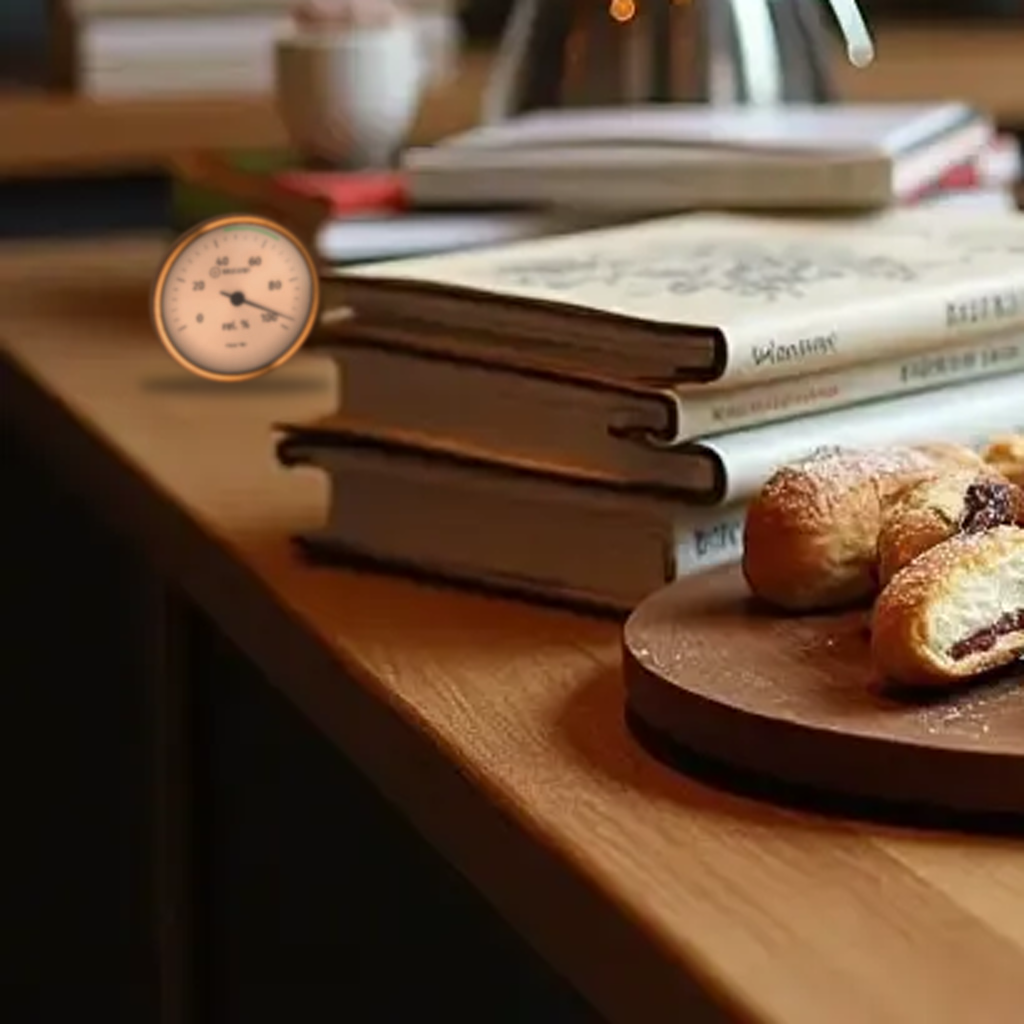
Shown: 96 %
